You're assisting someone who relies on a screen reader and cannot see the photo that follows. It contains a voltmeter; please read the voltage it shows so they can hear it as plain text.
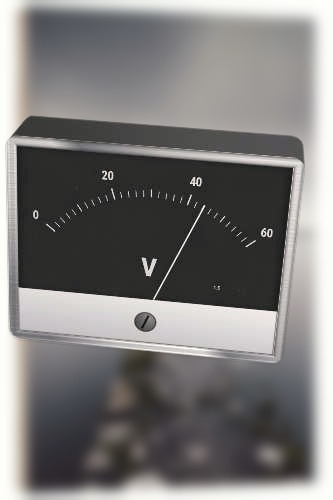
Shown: 44 V
